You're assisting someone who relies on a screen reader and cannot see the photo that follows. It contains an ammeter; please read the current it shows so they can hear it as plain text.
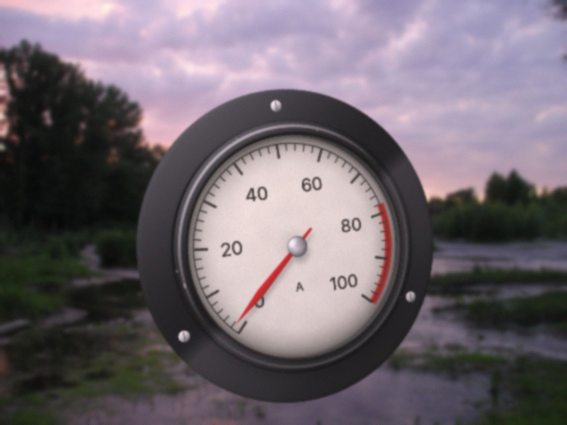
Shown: 2 A
